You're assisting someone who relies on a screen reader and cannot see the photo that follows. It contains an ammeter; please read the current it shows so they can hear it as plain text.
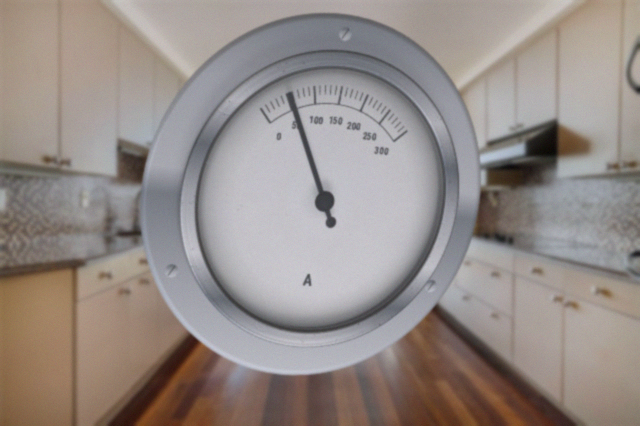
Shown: 50 A
